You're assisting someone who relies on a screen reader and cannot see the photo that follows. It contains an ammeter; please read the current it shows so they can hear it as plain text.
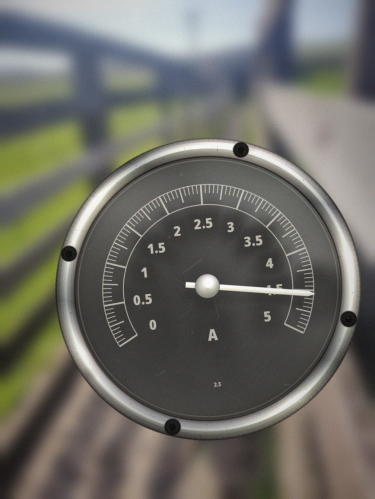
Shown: 4.55 A
